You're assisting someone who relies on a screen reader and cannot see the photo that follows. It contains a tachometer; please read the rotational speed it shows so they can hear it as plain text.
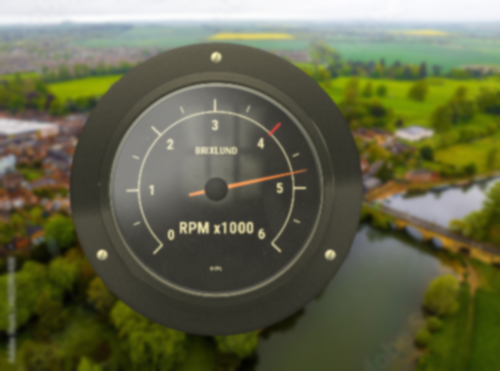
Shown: 4750 rpm
